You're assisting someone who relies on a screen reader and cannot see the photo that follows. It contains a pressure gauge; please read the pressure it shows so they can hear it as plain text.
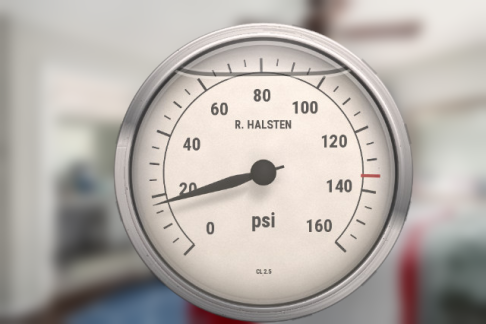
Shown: 17.5 psi
